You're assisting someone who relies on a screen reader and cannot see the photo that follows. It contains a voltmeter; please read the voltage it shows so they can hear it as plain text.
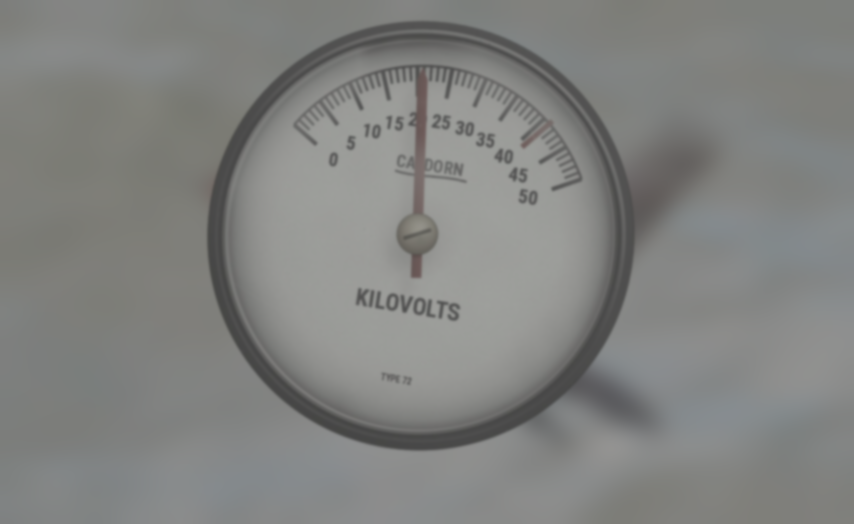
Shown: 21 kV
